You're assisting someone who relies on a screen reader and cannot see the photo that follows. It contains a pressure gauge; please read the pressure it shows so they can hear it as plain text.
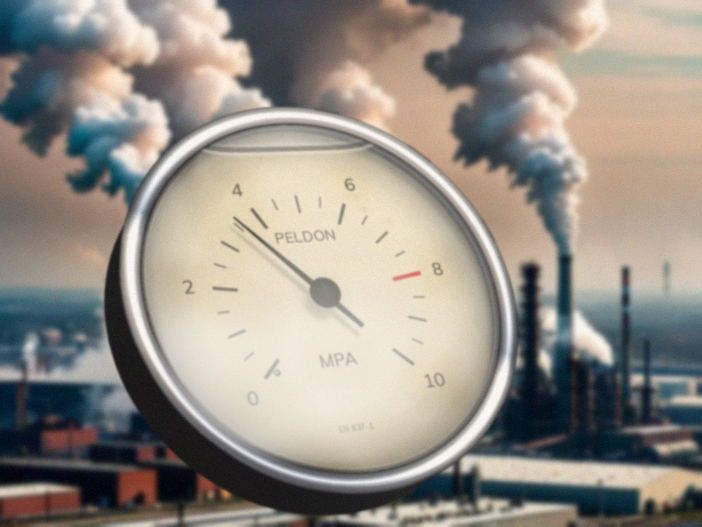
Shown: 3.5 MPa
